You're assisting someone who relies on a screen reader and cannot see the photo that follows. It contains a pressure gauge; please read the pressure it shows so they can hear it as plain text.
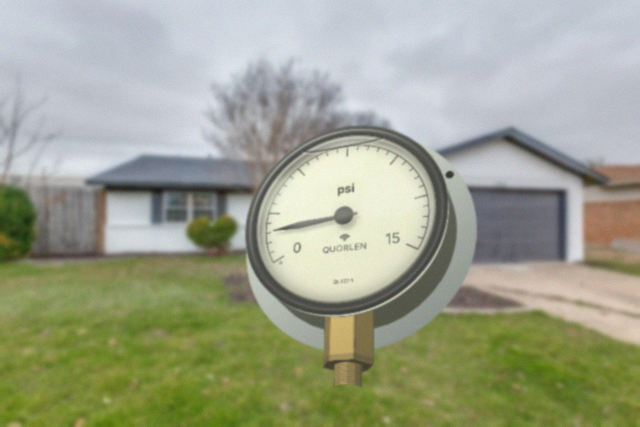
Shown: 1.5 psi
